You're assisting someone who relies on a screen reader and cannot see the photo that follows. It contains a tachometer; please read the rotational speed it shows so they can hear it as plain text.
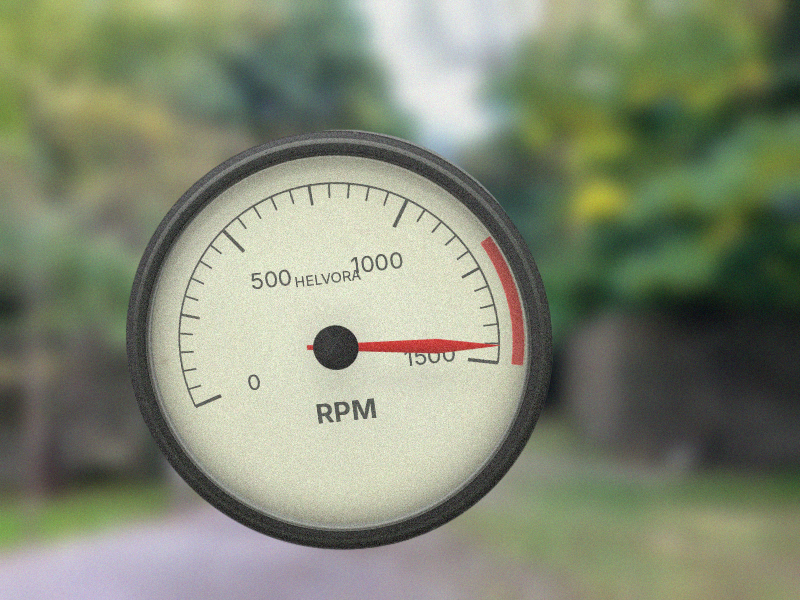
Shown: 1450 rpm
